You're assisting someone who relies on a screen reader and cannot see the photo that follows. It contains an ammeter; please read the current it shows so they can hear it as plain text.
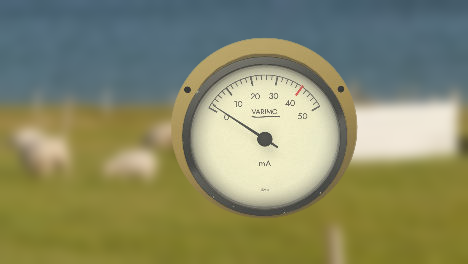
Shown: 2 mA
